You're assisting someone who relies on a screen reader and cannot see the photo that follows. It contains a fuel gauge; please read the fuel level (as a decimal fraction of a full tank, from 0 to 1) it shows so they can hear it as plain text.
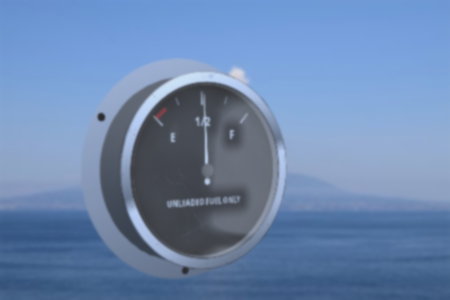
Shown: 0.5
